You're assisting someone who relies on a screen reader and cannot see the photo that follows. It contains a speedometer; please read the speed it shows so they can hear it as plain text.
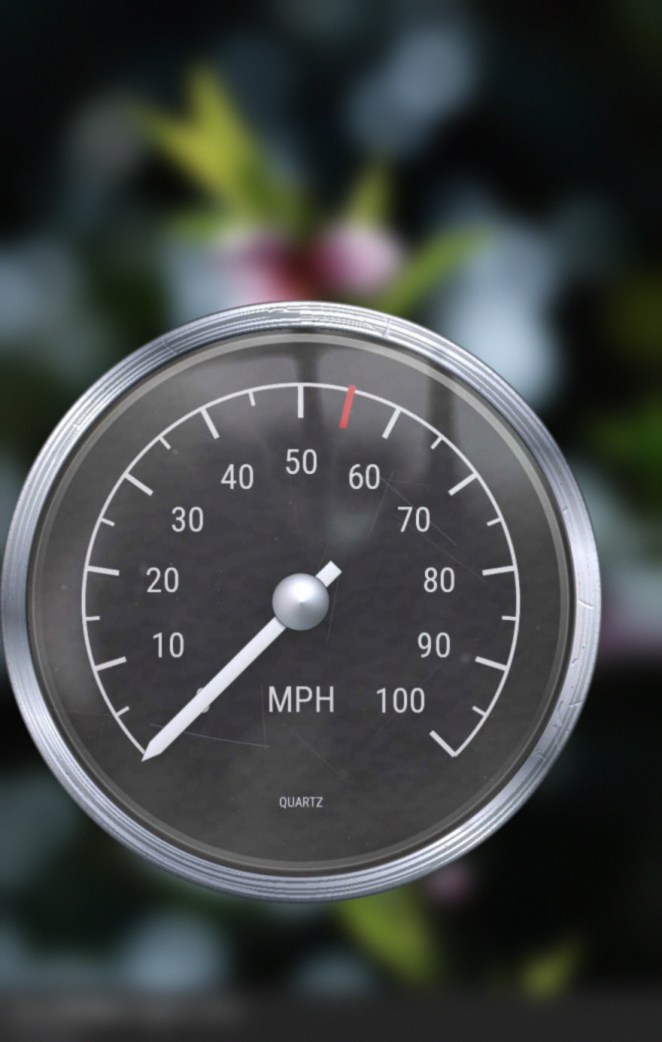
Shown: 0 mph
